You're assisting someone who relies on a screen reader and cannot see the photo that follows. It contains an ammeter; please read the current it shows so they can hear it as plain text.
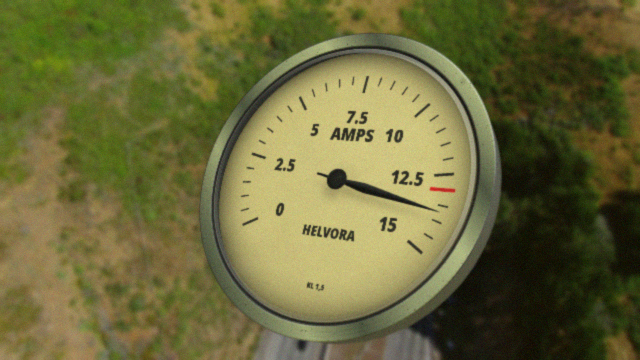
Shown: 13.75 A
